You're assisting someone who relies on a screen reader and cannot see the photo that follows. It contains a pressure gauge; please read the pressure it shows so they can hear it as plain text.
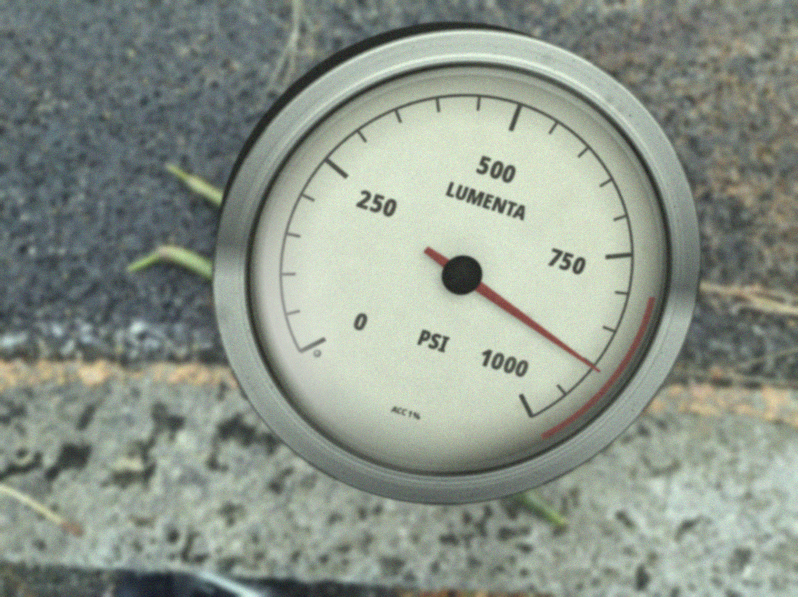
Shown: 900 psi
